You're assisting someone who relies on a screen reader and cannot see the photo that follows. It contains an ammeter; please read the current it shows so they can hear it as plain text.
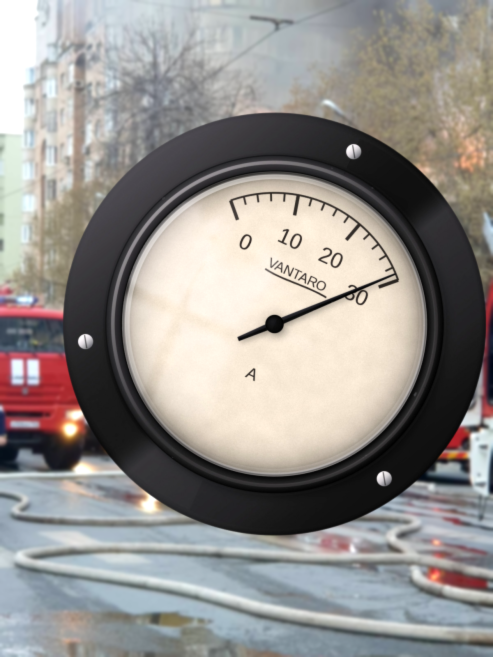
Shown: 29 A
